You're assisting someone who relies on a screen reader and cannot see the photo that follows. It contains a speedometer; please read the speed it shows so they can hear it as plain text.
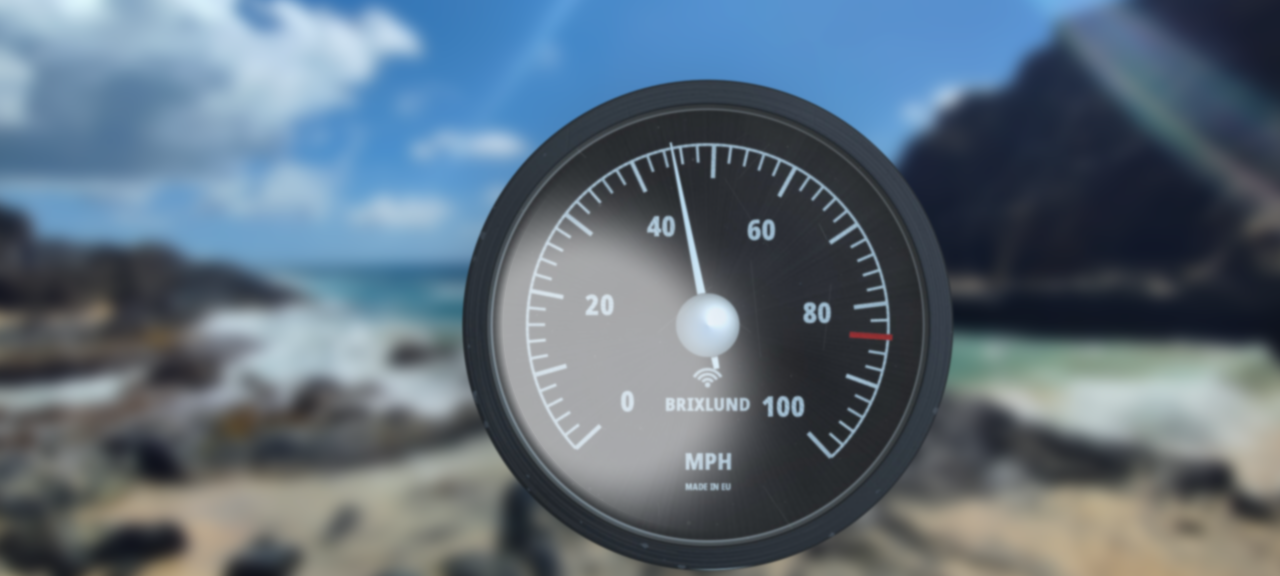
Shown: 45 mph
